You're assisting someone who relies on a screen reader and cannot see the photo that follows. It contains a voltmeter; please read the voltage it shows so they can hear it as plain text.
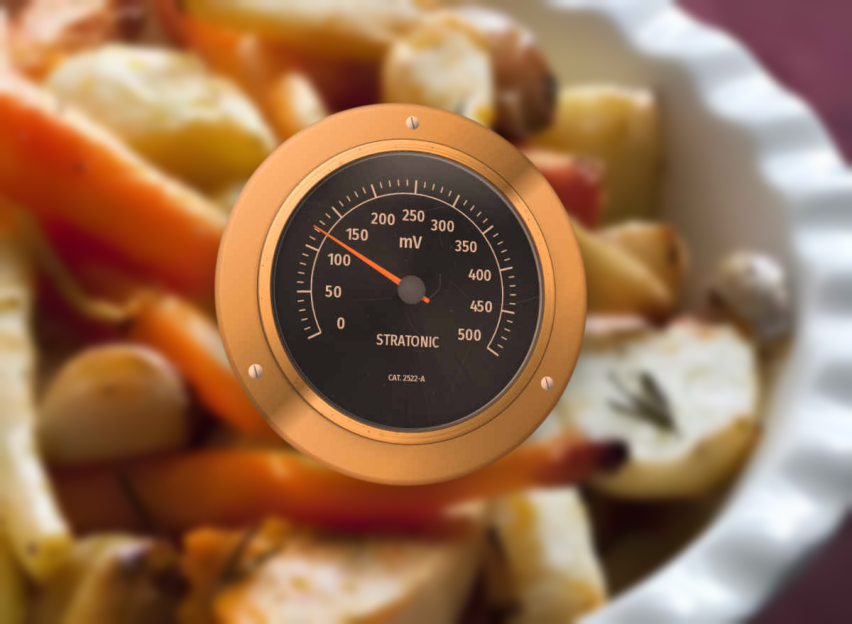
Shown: 120 mV
